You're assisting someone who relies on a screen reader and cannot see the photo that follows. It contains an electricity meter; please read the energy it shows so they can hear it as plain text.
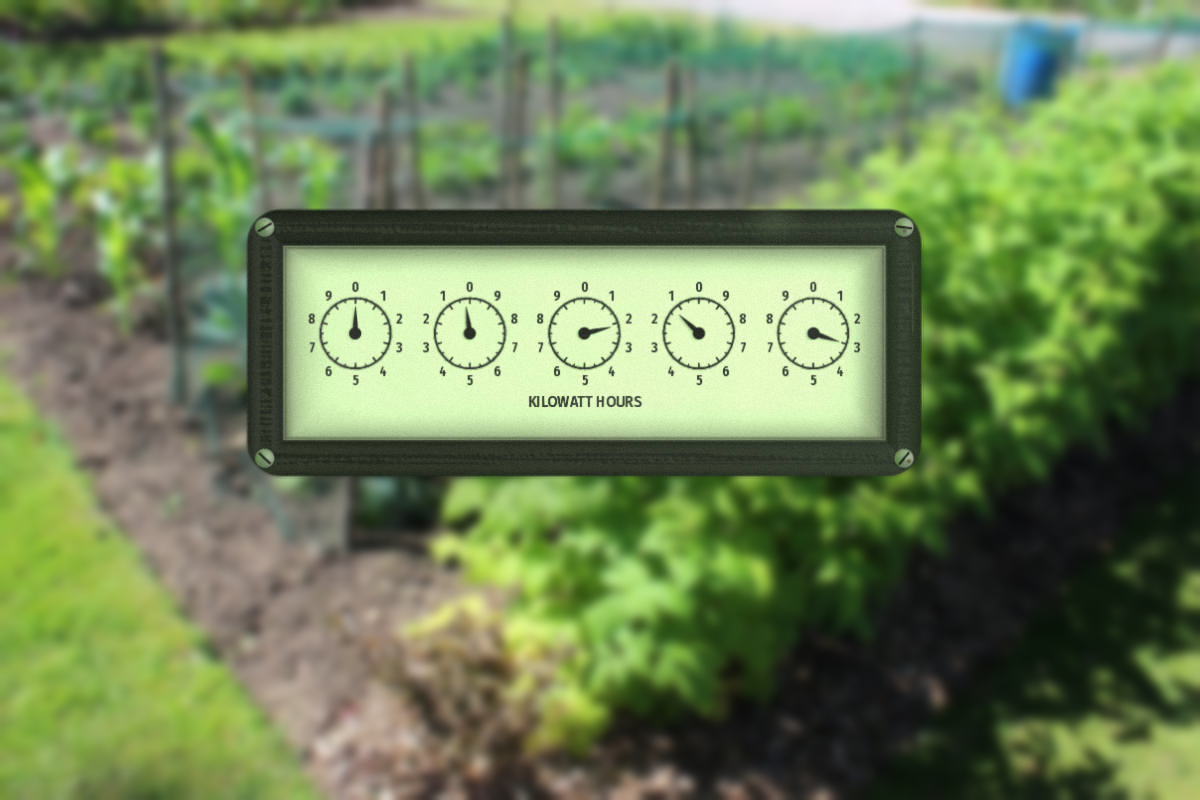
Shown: 213 kWh
